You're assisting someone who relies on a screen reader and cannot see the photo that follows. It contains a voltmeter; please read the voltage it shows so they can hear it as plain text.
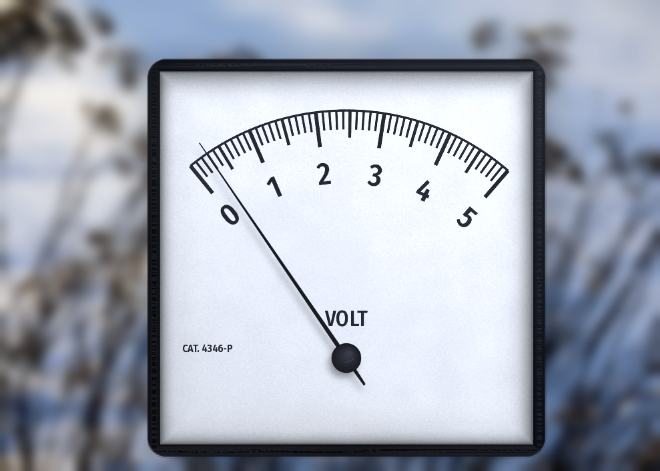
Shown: 0.3 V
